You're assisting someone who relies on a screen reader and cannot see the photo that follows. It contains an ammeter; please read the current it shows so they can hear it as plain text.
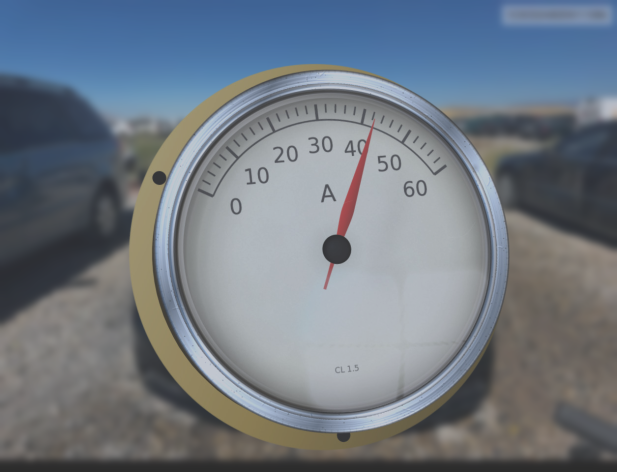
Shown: 42 A
